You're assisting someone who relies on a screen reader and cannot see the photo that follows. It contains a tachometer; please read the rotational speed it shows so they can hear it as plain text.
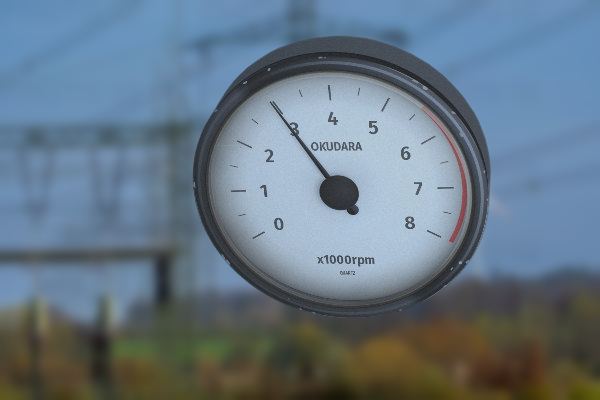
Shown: 3000 rpm
